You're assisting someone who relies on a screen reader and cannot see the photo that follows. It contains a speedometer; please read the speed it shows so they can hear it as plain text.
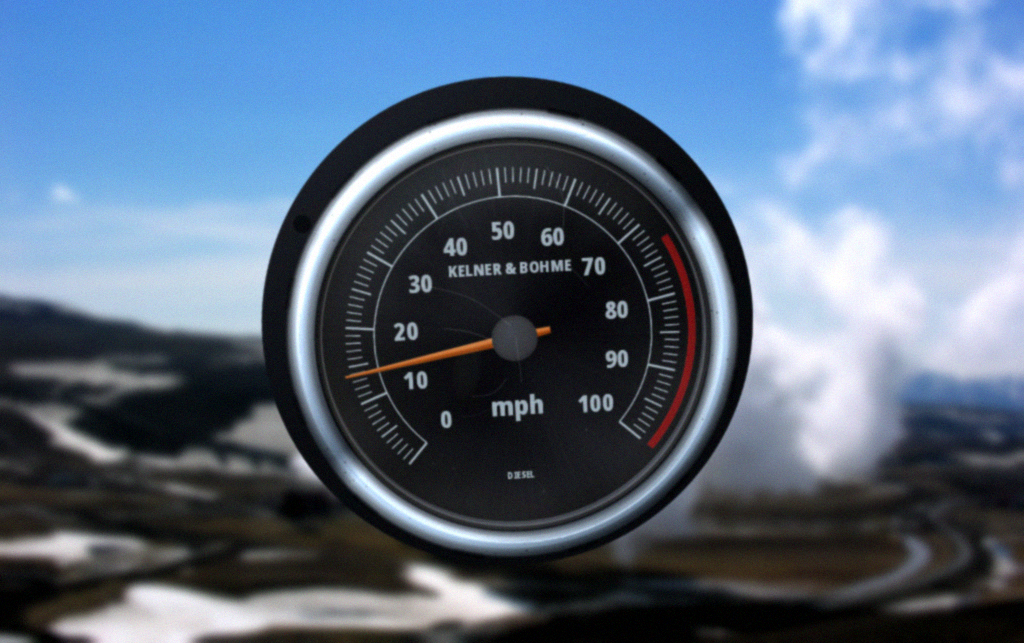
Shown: 14 mph
